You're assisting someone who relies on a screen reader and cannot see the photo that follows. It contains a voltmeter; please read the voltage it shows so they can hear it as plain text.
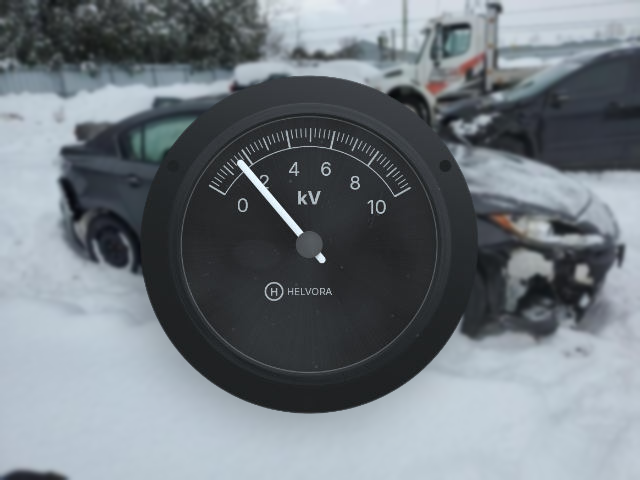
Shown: 1.6 kV
